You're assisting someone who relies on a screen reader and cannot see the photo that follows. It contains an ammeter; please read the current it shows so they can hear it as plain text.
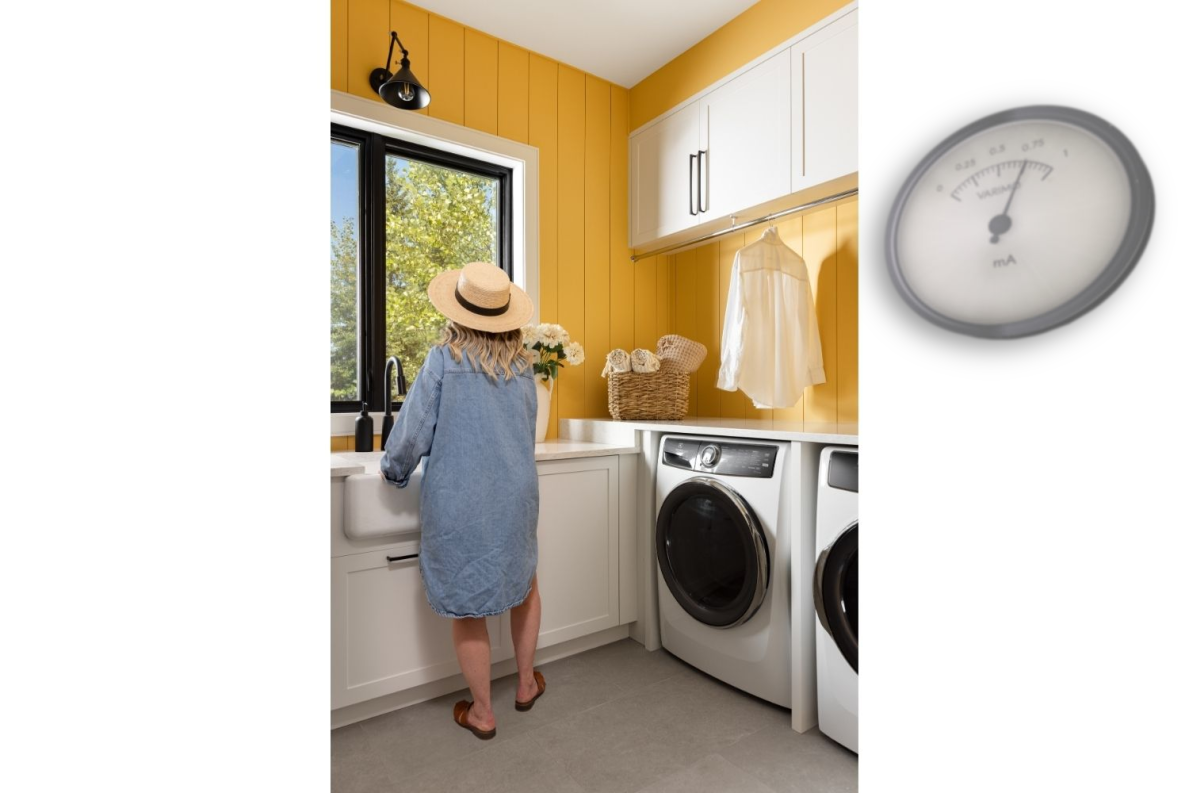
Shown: 0.75 mA
